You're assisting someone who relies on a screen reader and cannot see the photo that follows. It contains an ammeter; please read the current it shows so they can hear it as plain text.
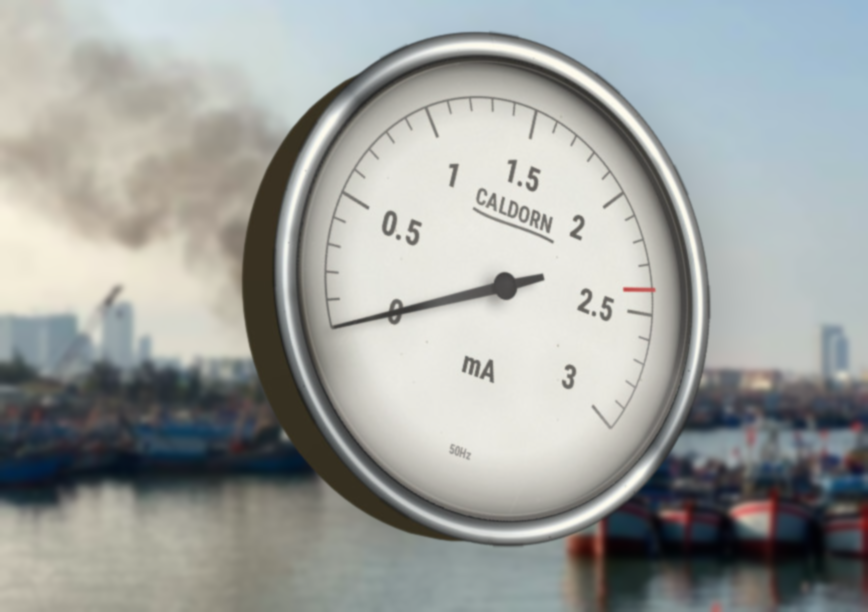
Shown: 0 mA
